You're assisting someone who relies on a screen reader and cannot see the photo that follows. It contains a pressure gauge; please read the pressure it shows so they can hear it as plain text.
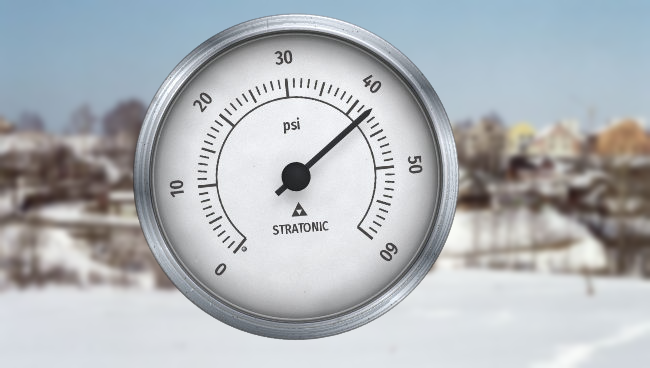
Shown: 42 psi
